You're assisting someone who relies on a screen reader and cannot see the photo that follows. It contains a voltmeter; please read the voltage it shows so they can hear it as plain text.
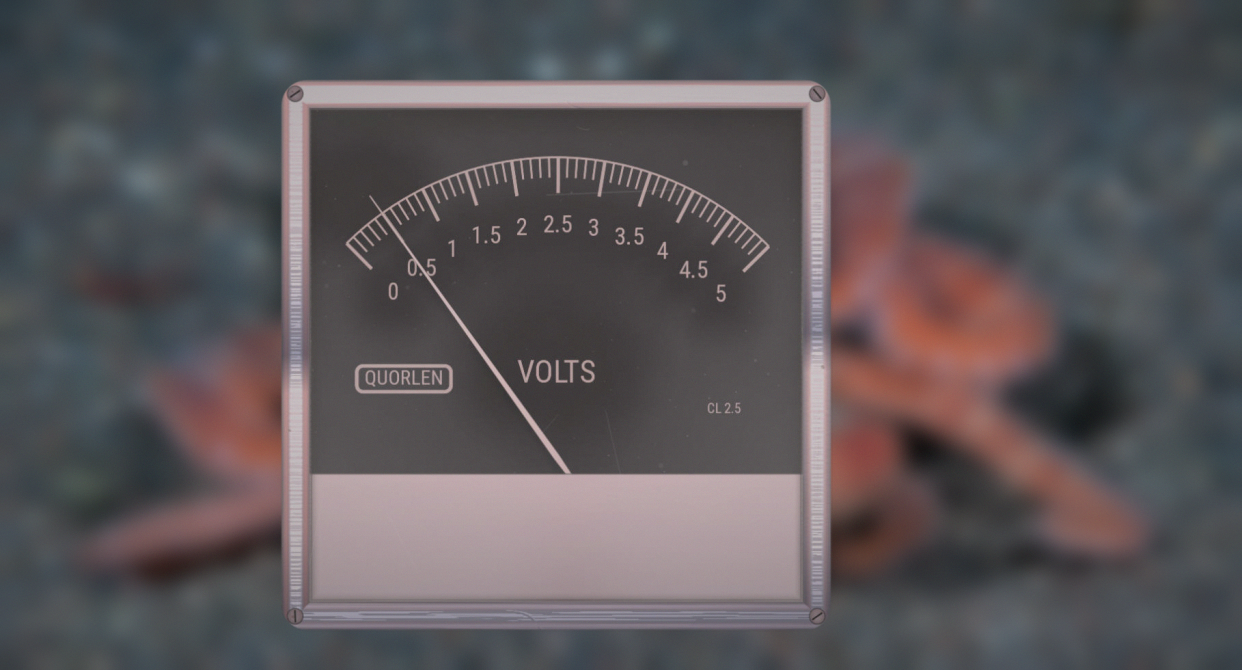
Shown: 0.5 V
